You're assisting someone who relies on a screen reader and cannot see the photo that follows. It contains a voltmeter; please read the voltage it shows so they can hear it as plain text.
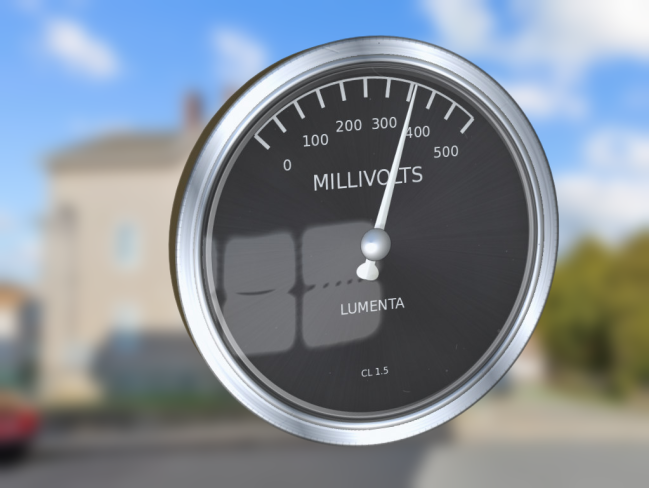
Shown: 350 mV
